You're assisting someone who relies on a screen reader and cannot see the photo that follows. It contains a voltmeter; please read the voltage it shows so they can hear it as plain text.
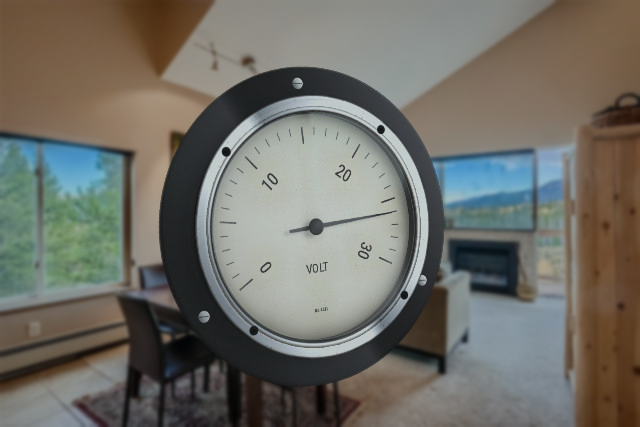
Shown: 26 V
